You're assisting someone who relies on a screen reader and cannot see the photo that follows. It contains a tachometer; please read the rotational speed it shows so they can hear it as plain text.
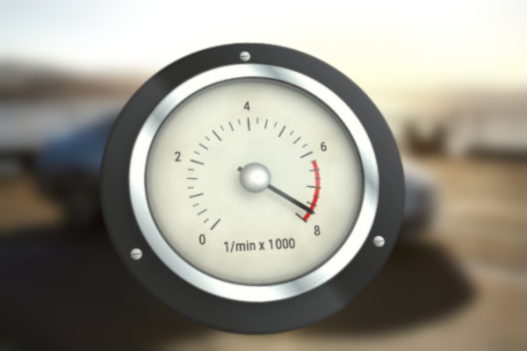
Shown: 7750 rpm
